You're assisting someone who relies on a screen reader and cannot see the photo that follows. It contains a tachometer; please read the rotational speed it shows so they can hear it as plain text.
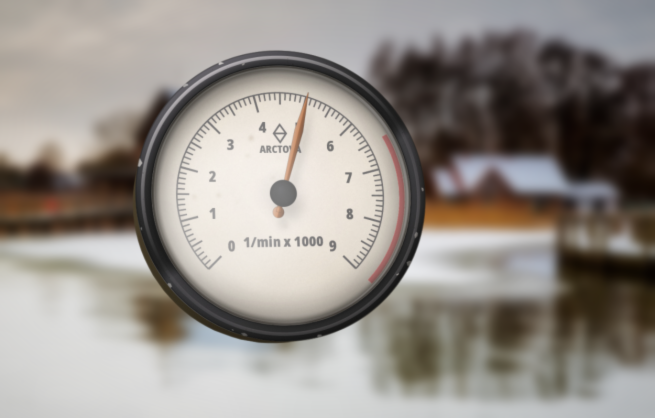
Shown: 5000 rpm
